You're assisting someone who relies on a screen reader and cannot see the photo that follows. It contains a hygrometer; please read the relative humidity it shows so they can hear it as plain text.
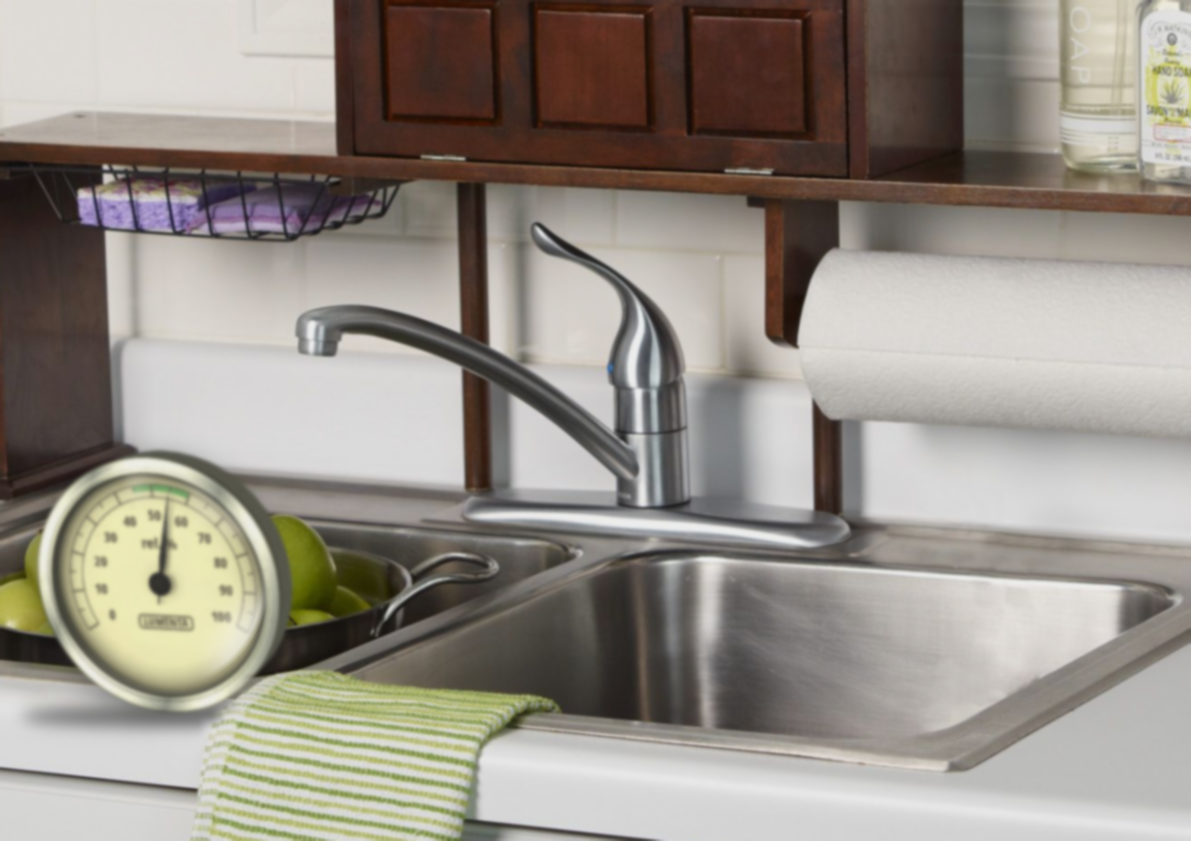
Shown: 55 %
